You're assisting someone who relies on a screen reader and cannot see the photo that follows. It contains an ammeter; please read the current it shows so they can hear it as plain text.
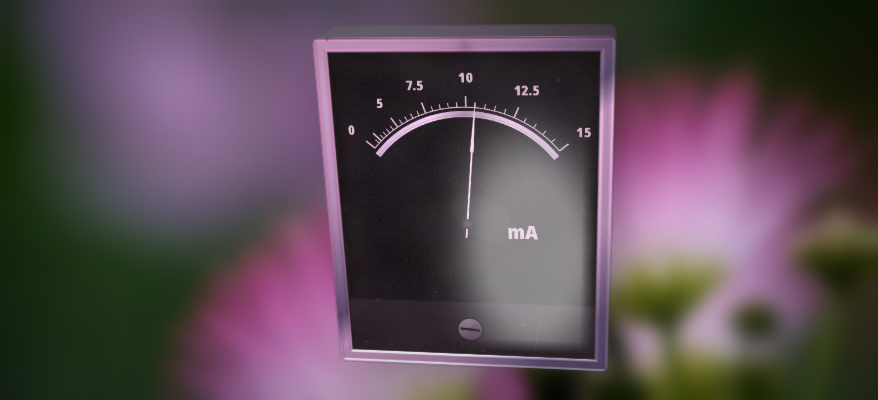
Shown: 10.5 mA
